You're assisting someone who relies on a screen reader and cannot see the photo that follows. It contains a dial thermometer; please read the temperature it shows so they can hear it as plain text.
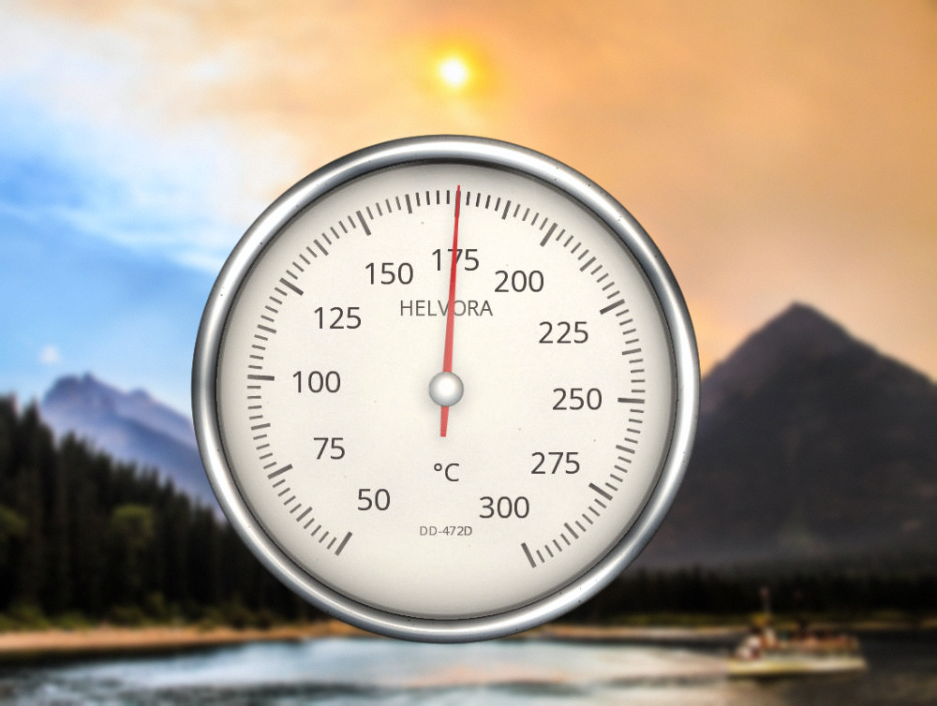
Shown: 175 °C
